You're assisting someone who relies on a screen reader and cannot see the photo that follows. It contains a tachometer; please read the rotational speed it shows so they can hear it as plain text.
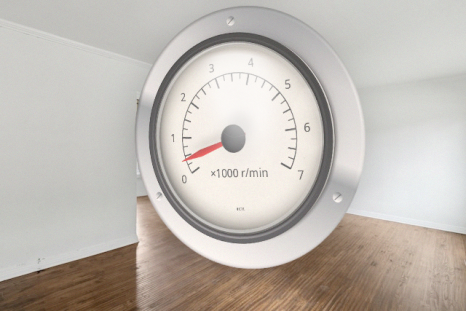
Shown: 375 rpm
